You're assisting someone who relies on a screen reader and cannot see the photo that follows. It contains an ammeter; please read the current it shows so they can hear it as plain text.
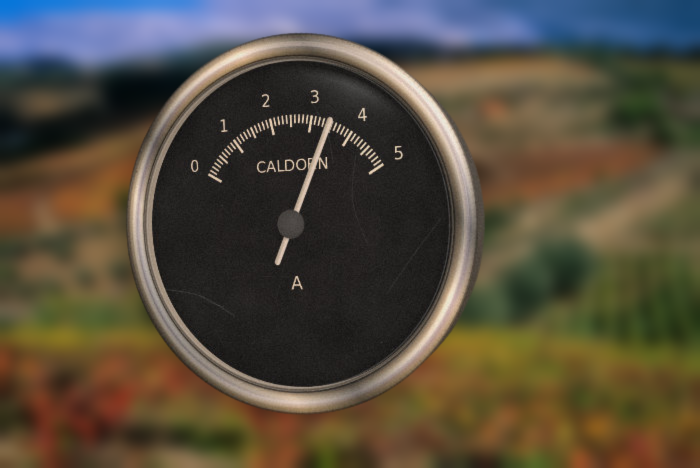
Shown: 3.5 A
